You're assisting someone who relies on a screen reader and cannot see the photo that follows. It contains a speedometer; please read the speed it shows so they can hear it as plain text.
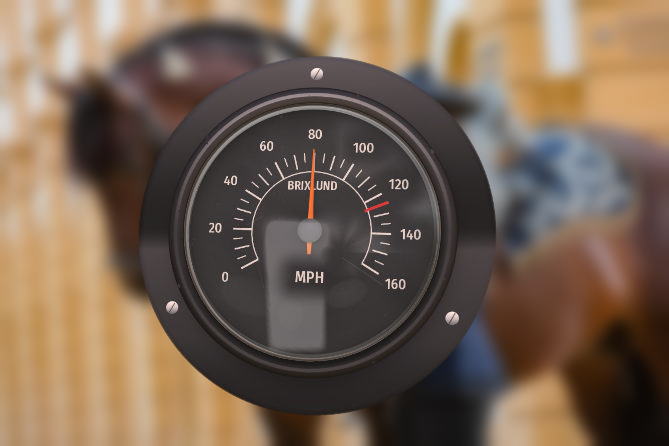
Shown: 80 mph
